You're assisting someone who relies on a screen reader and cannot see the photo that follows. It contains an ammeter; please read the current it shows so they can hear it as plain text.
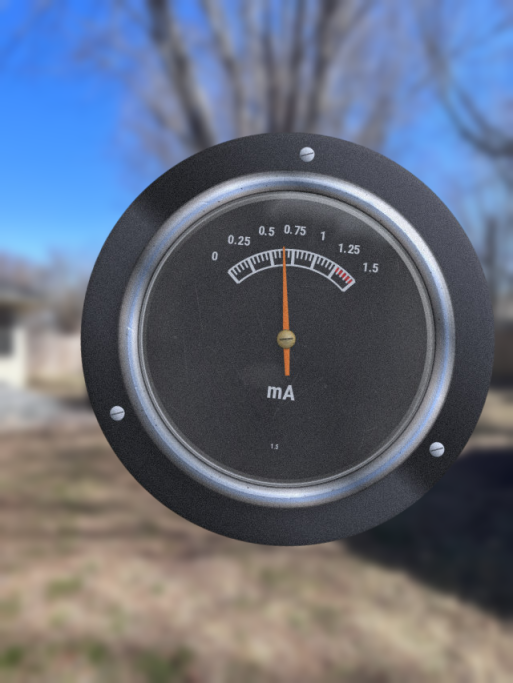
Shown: 0.65 mA
